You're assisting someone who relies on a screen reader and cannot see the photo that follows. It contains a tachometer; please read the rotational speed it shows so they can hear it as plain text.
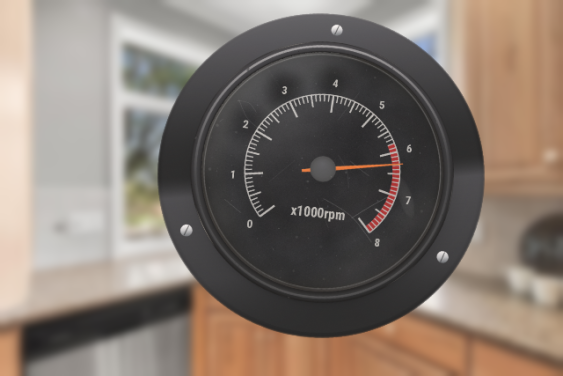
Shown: 6300 rpm
